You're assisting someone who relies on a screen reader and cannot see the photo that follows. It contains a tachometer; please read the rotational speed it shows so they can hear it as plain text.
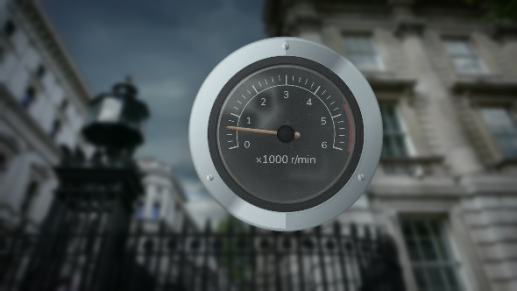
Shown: 600 rpm
